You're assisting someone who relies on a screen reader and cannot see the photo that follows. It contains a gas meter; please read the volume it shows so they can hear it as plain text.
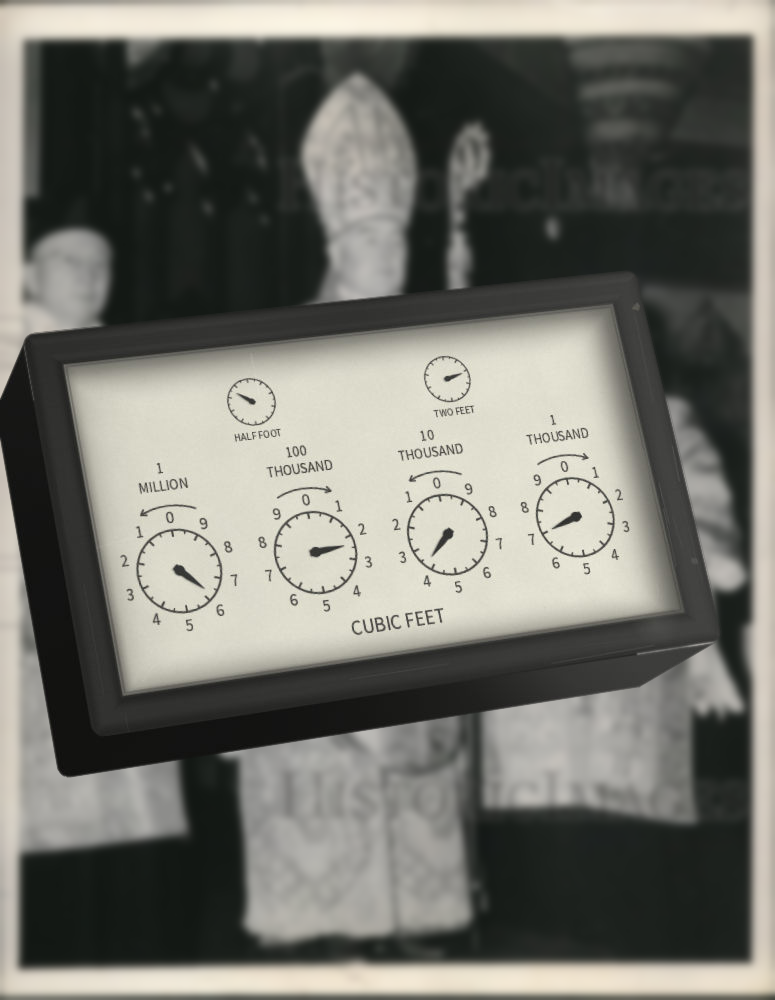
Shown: 623700 ft³
